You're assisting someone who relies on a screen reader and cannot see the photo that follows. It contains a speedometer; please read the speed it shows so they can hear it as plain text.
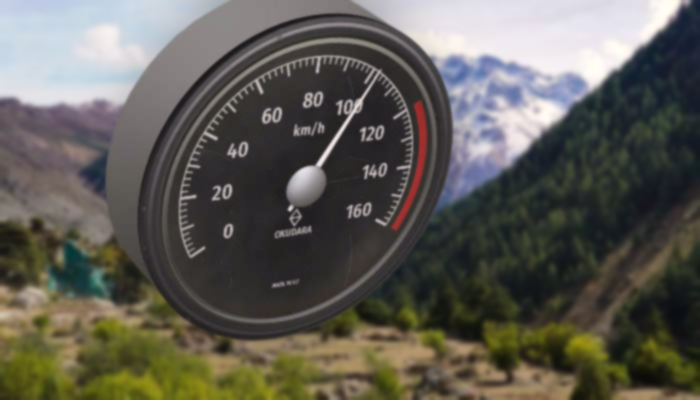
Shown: 100 km/h
